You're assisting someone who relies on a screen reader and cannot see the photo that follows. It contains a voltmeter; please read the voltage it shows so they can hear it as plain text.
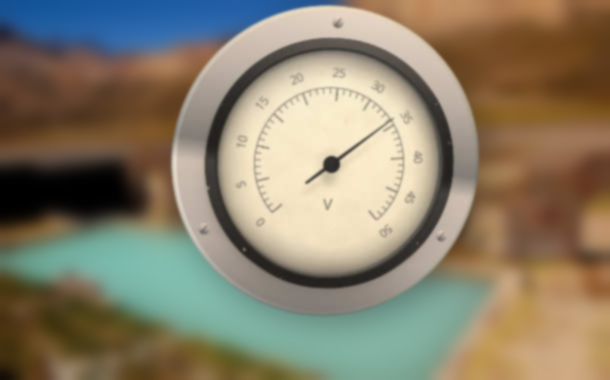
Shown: 34 V
